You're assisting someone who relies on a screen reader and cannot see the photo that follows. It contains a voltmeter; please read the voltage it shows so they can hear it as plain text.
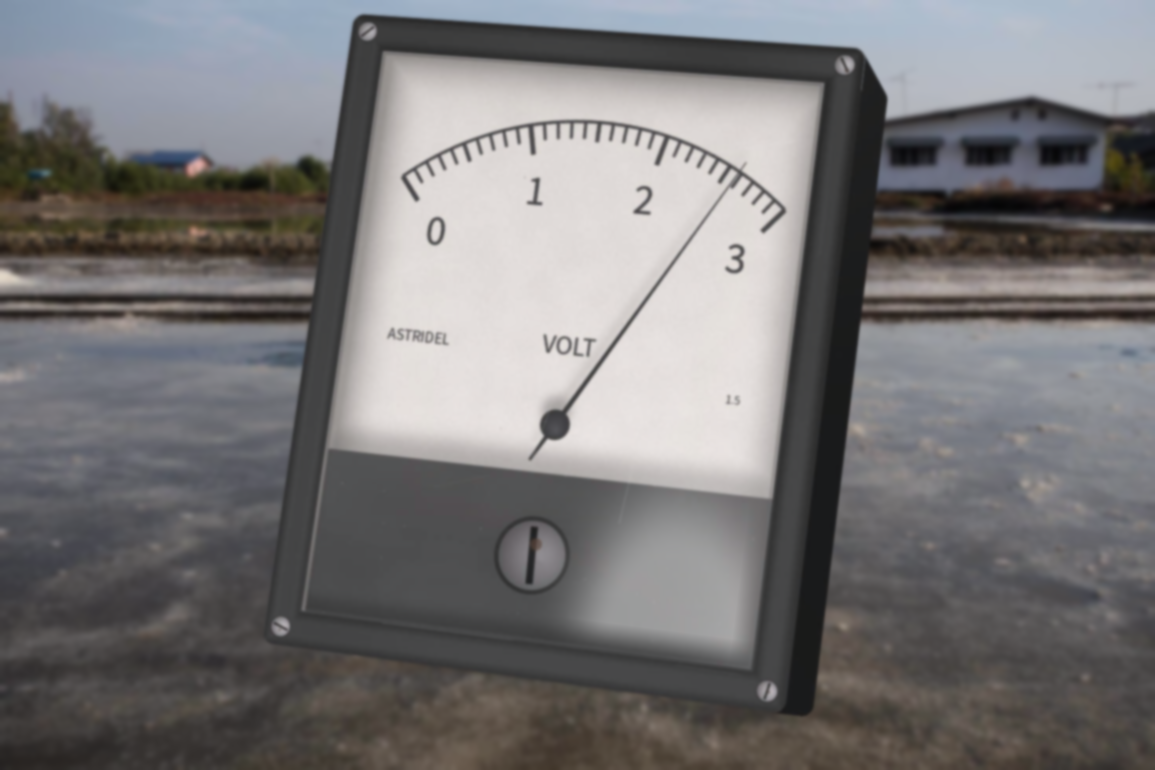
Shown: 2.6 V
